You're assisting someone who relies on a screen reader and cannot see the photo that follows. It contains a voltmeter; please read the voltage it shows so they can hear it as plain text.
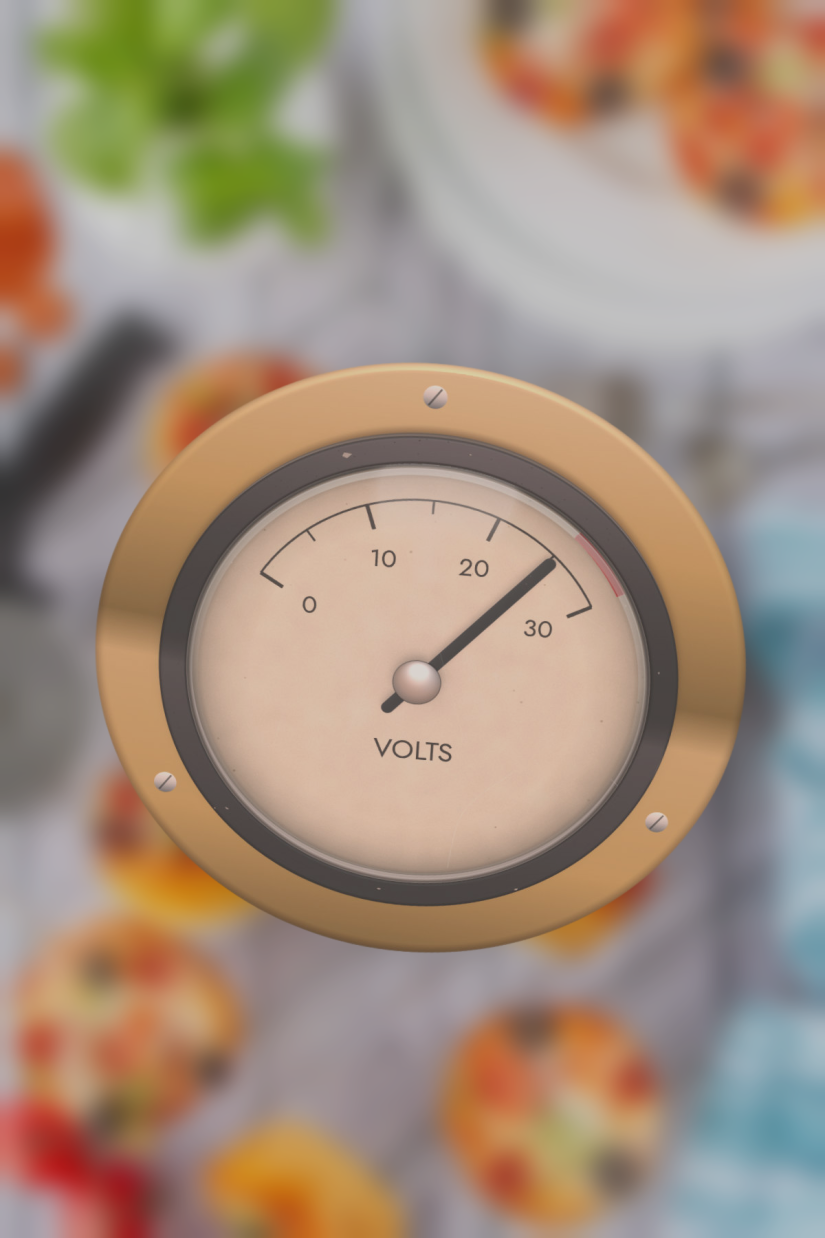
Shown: 25 V
